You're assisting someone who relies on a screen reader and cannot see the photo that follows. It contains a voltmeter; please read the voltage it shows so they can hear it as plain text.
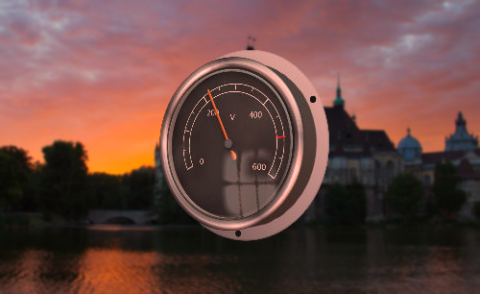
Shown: 225 V
